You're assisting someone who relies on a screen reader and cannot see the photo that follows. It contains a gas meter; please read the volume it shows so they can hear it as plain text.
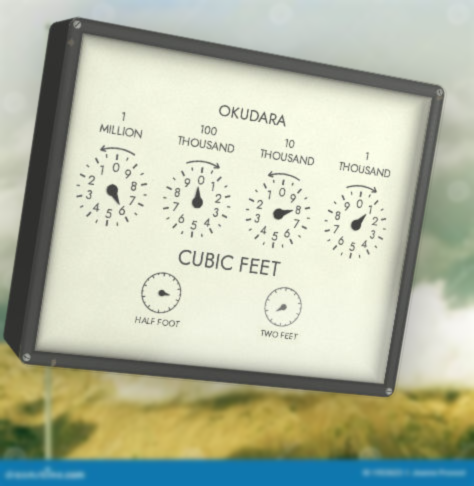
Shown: 598100 ft³
